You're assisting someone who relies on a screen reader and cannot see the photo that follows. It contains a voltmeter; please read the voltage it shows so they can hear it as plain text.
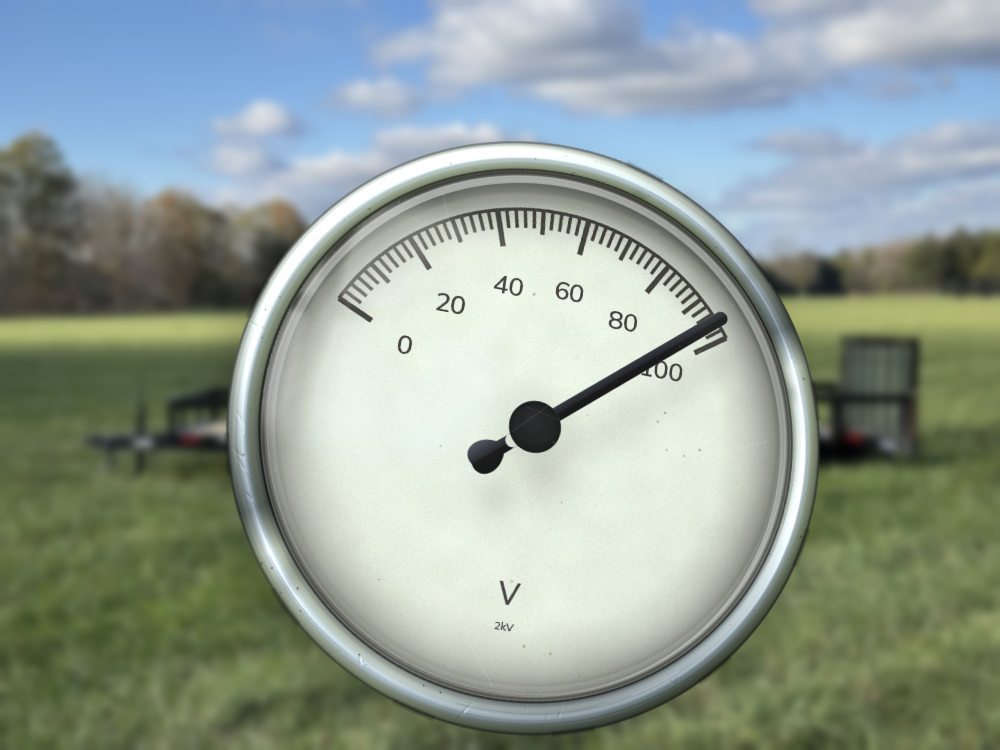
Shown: 96 V
